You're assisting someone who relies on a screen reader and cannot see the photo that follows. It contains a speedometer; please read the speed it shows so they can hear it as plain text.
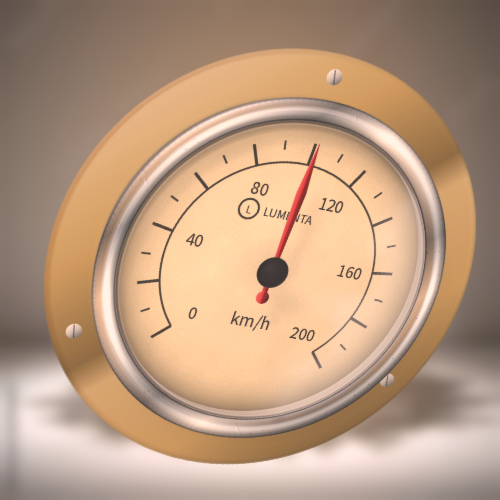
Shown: 100 km/h
